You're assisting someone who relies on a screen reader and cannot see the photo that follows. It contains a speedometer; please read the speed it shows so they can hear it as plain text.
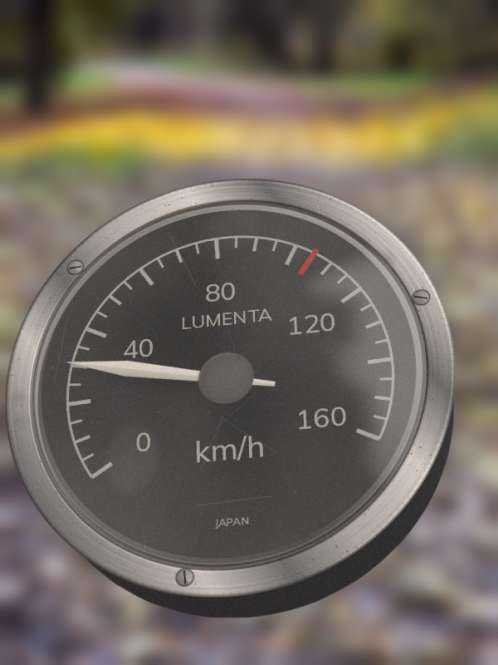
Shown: 30 km/h
